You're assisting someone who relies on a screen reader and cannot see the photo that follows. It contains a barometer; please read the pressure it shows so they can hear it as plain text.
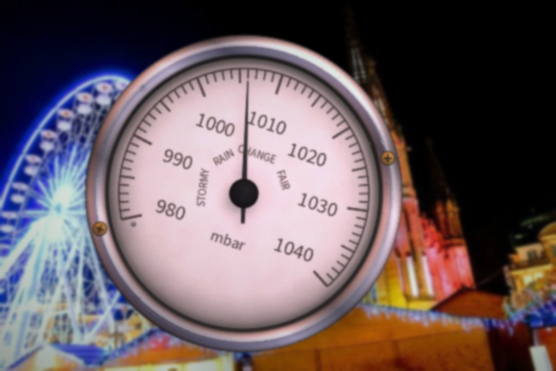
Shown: 1006 mbar
